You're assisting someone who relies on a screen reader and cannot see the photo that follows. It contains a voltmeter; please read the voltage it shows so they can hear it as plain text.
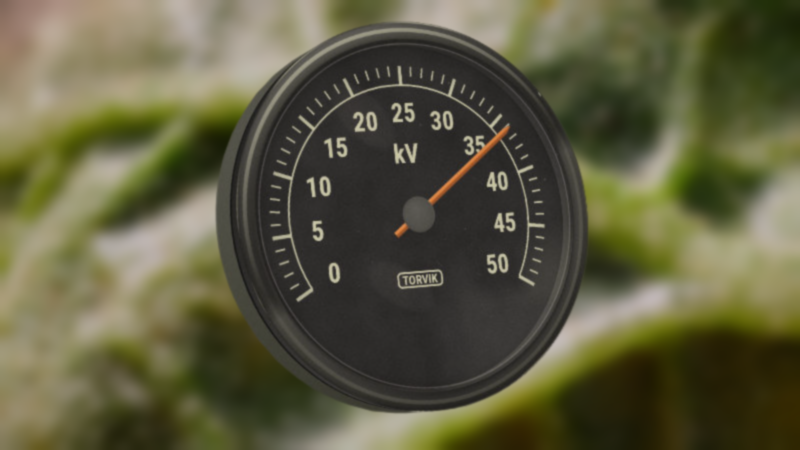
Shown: 36 kV
